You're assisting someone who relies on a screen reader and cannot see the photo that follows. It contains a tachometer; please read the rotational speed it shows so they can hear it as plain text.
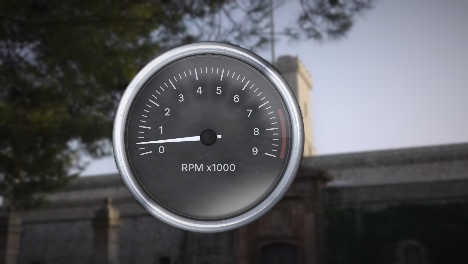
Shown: 400 rpm
